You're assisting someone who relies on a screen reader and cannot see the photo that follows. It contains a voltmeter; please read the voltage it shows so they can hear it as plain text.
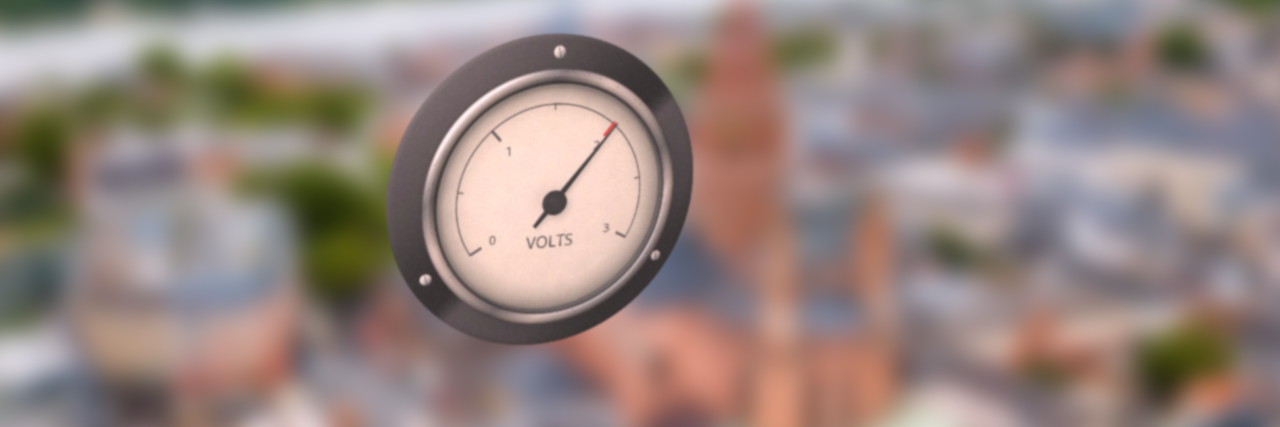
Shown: 2 V
